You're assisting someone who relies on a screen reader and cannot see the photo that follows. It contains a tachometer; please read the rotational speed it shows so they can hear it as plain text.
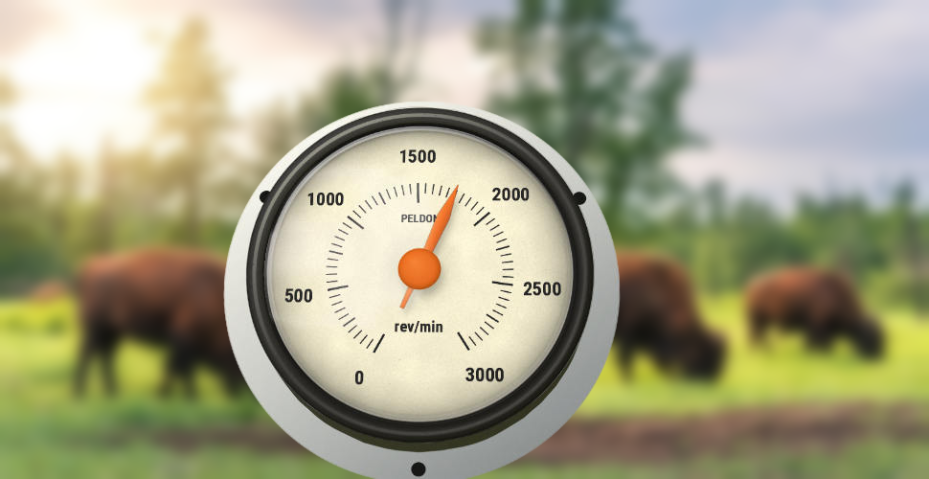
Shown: 1750 rpm
